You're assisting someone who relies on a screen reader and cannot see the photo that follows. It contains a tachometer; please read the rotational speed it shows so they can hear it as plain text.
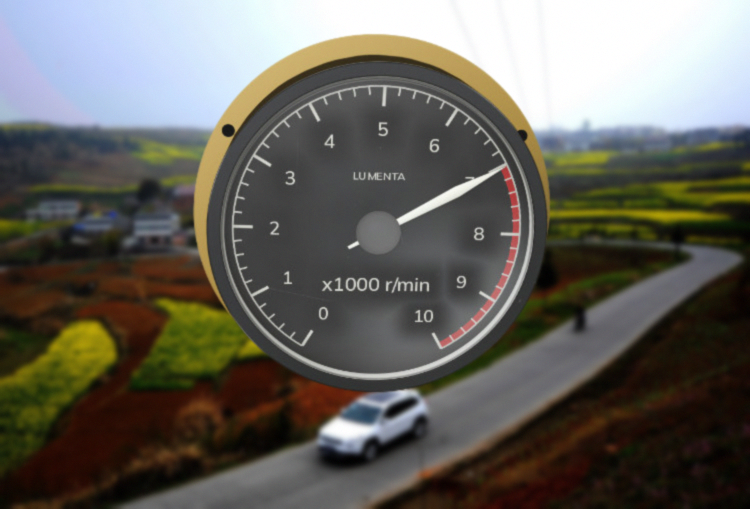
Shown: 7000 rpm
